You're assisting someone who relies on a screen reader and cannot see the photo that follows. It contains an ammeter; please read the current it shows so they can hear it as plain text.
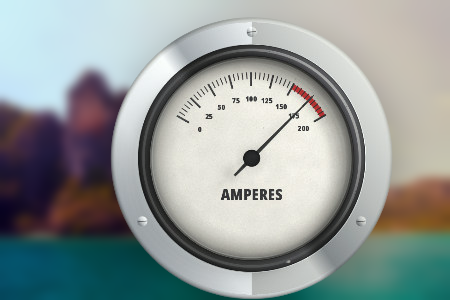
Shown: 175 A
